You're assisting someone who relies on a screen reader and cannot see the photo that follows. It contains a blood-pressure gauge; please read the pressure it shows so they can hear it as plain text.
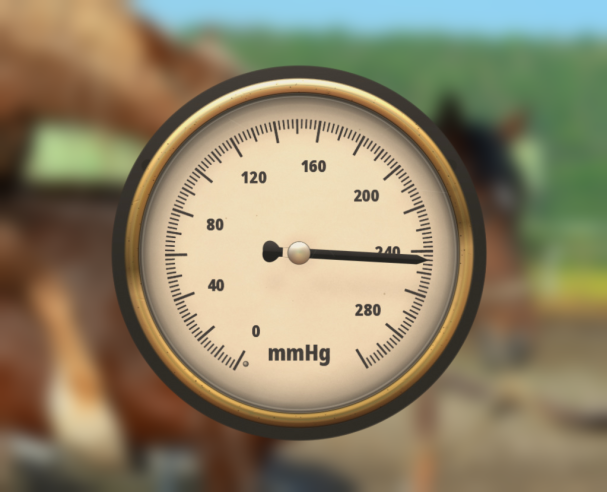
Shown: 244 mmHg
